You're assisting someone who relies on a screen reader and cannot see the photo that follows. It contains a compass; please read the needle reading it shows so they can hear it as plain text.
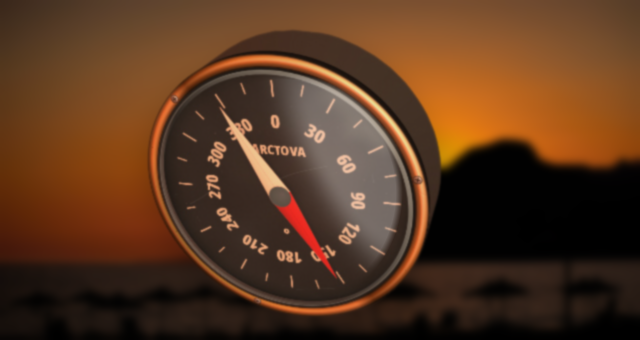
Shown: 150 °
